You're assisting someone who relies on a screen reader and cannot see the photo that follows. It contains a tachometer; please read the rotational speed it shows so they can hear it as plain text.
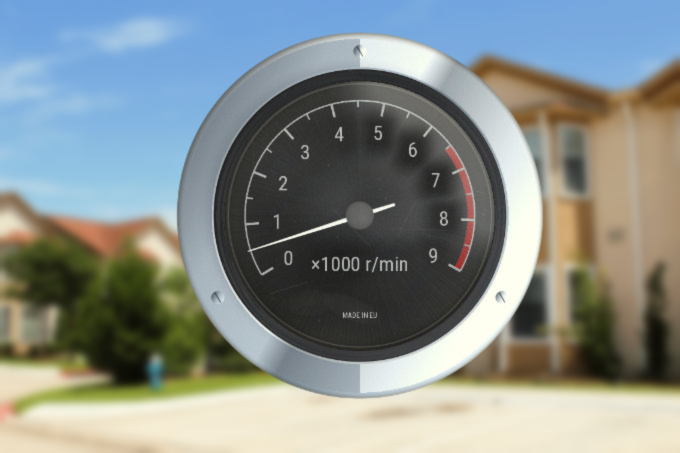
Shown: 500 rpm
